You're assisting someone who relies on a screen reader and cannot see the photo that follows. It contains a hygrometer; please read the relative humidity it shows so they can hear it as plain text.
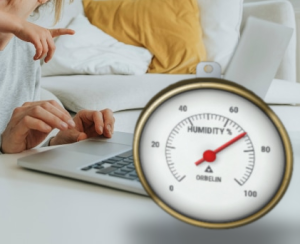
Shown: 70 %
